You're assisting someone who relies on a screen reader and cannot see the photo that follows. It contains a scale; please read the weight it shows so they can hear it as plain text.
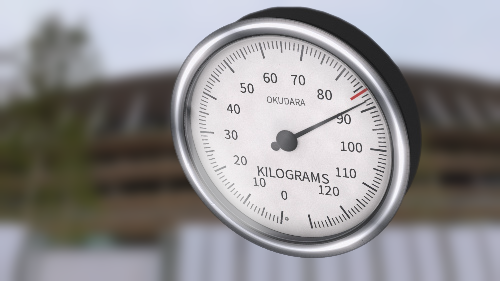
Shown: 88 kg
